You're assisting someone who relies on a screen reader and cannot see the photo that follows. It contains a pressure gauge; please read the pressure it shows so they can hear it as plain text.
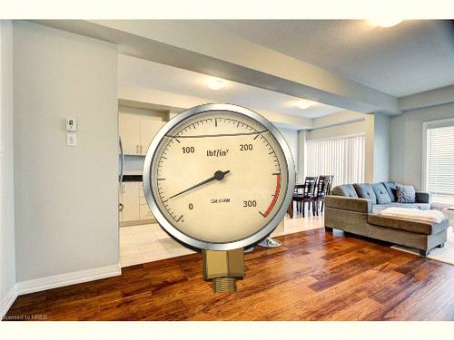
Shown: 25 psi
